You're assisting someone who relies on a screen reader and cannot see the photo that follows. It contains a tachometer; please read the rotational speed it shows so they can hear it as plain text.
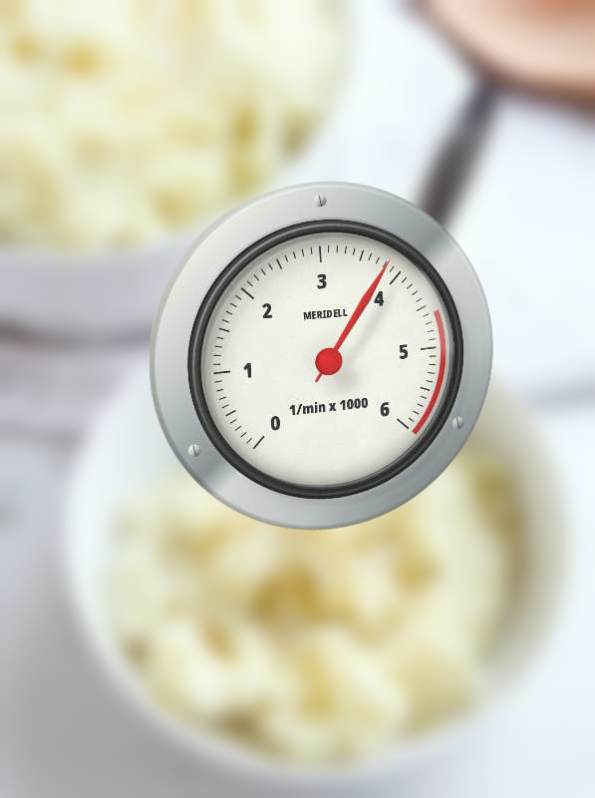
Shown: 3800 rpm
